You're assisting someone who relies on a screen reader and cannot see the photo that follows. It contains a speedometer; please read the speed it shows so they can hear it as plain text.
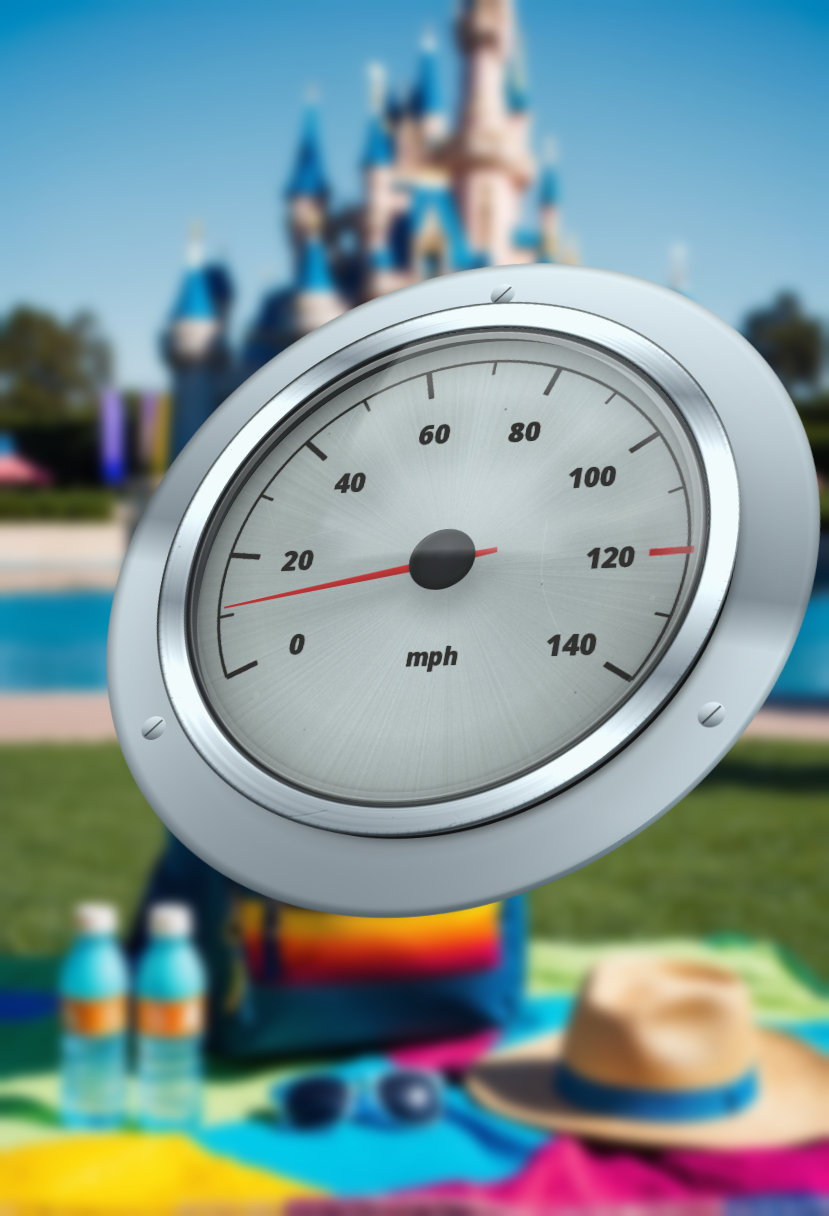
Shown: 10 mph
